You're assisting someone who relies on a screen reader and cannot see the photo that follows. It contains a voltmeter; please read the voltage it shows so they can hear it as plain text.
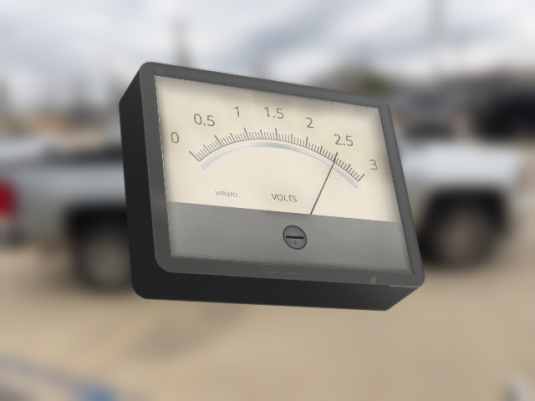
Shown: 2.5 V
